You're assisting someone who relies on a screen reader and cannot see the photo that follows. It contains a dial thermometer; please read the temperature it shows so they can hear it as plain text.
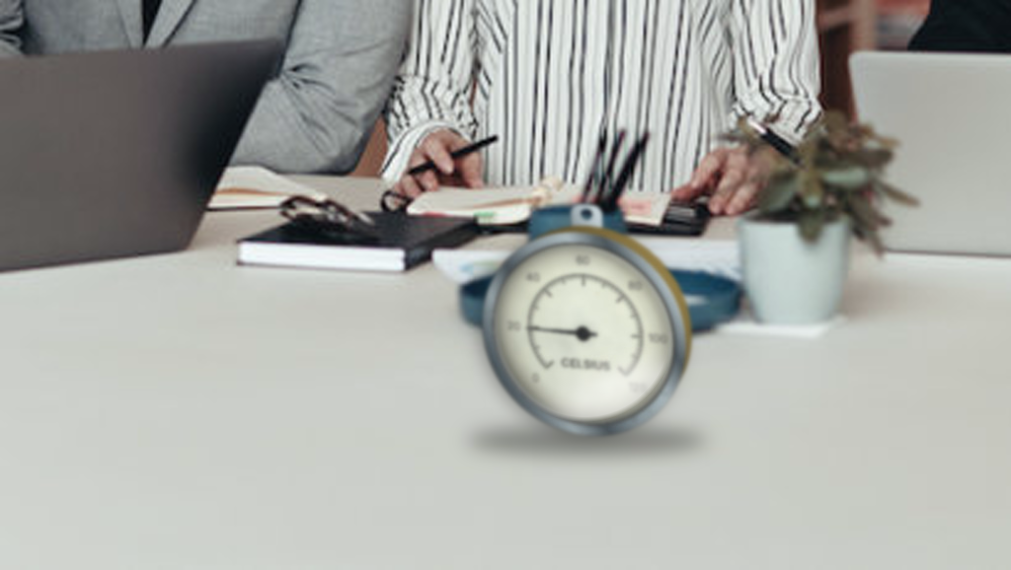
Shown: 20 °C
